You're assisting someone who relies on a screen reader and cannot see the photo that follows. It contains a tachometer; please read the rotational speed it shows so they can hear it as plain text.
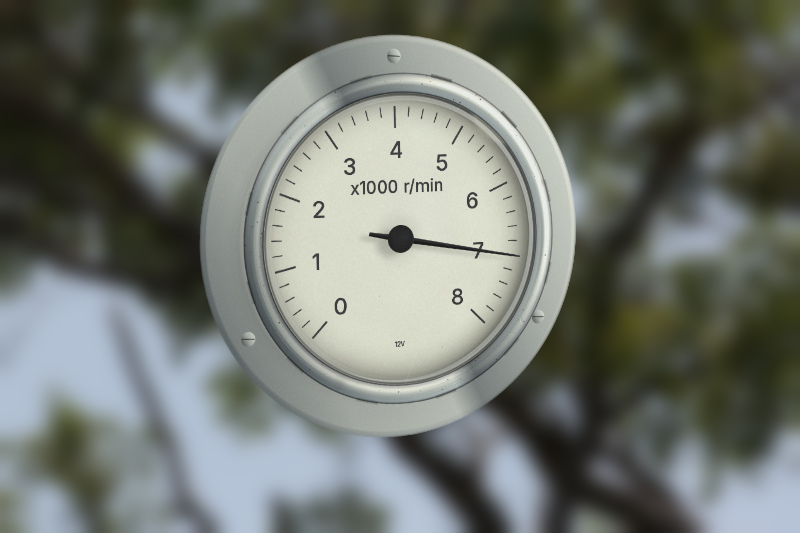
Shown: 7000 rpm
